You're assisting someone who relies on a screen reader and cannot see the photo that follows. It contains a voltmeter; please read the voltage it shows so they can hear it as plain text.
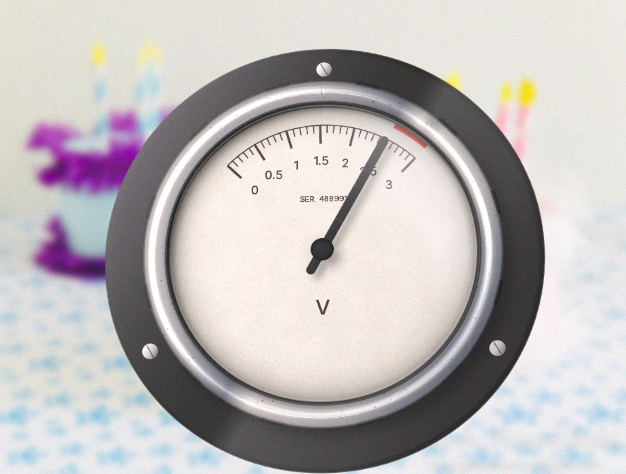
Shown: 2.5 V
